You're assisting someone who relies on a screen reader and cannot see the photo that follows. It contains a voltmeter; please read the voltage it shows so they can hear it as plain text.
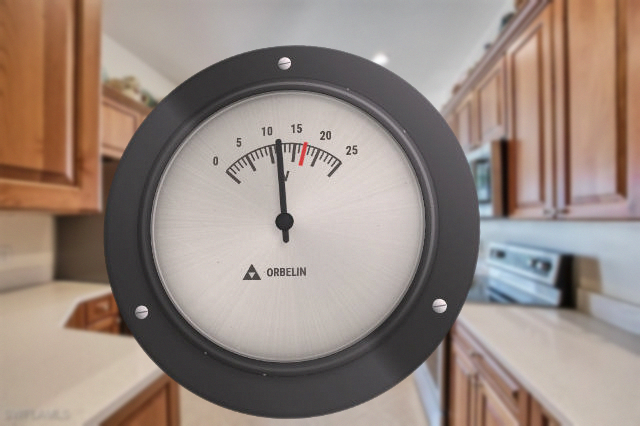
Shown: 12 V
